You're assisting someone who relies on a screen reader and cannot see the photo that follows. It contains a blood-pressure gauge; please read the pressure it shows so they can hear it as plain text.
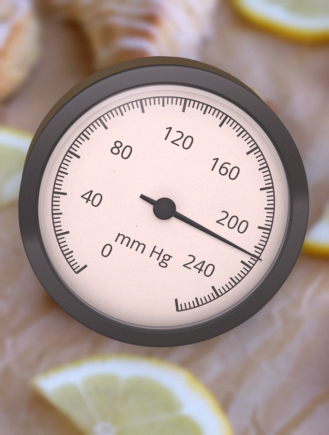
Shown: 214 mmHg
